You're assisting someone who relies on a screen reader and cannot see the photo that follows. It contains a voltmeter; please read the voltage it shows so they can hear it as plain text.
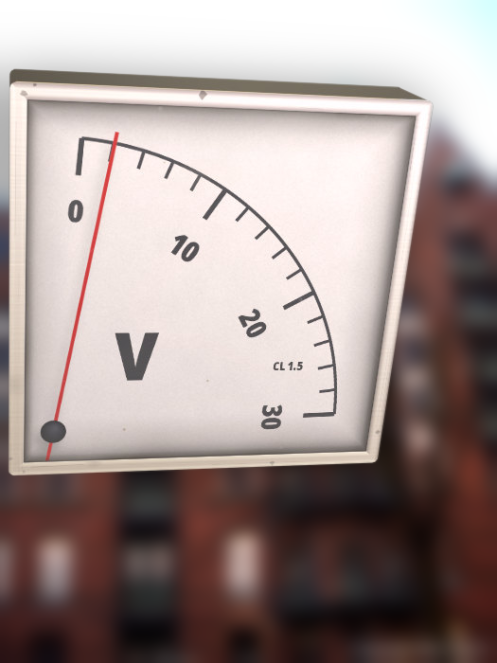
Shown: 2 V
